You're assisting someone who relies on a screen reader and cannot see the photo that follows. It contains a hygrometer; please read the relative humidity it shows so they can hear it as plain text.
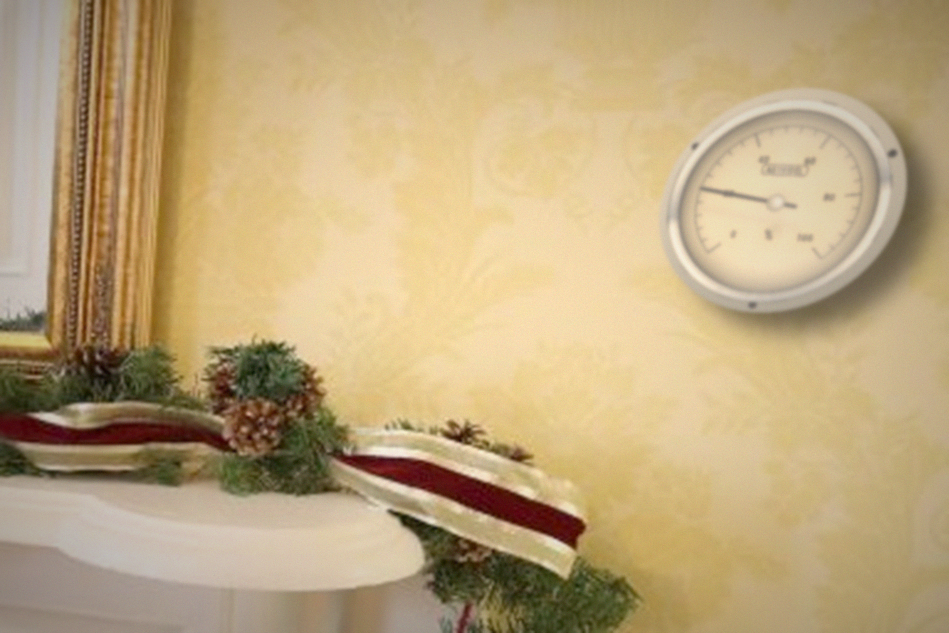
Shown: 20 %
